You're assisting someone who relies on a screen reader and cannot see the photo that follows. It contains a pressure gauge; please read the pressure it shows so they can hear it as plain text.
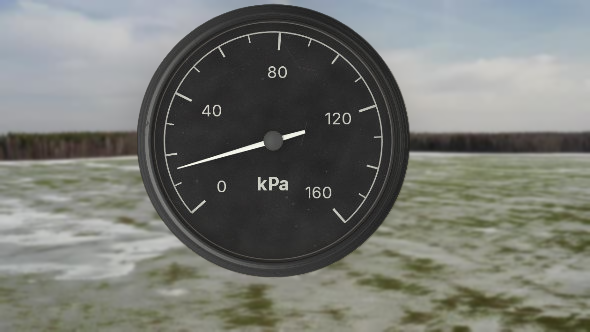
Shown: 15 kPa
